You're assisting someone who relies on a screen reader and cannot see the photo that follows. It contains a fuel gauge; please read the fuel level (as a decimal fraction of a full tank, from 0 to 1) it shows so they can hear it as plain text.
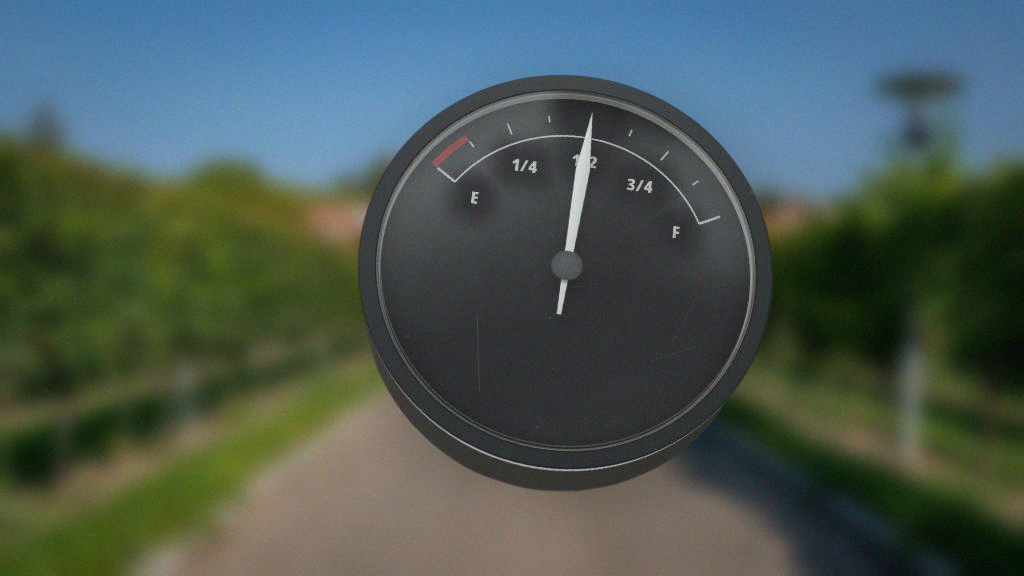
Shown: 0.5
